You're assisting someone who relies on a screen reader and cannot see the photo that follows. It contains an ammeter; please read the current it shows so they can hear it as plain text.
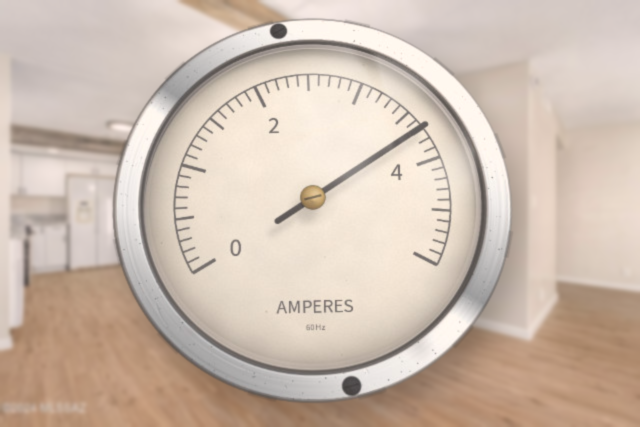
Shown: 3.7 A
